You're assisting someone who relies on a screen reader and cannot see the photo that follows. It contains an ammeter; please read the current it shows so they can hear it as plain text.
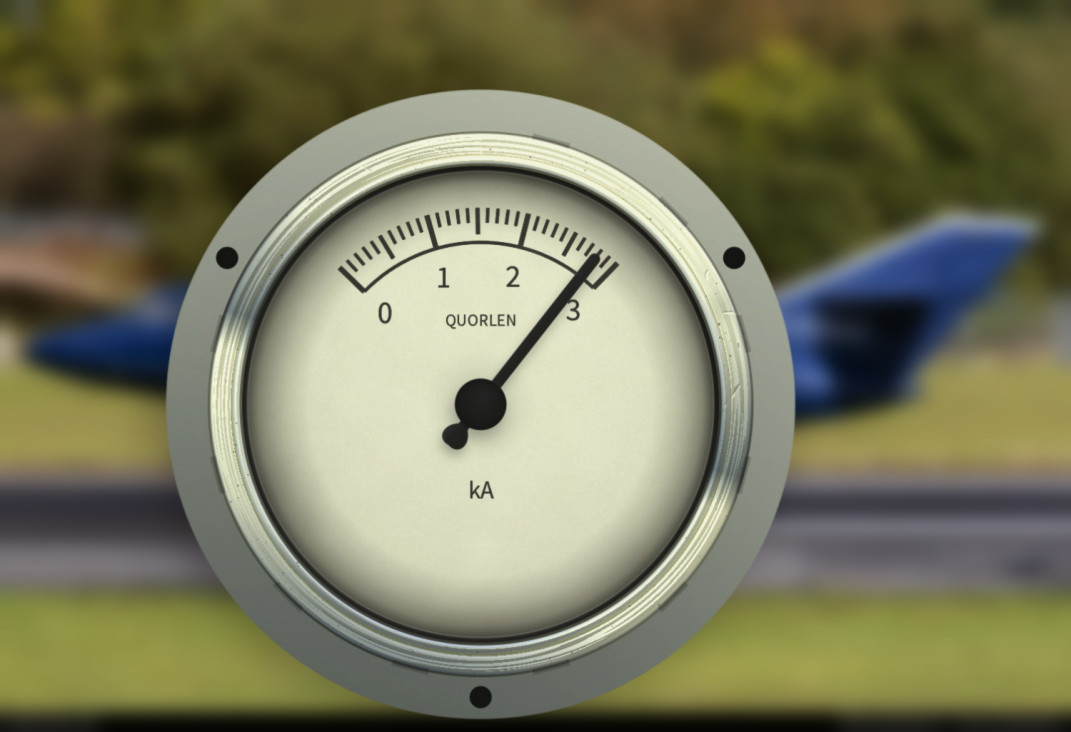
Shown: 2.8 kA
